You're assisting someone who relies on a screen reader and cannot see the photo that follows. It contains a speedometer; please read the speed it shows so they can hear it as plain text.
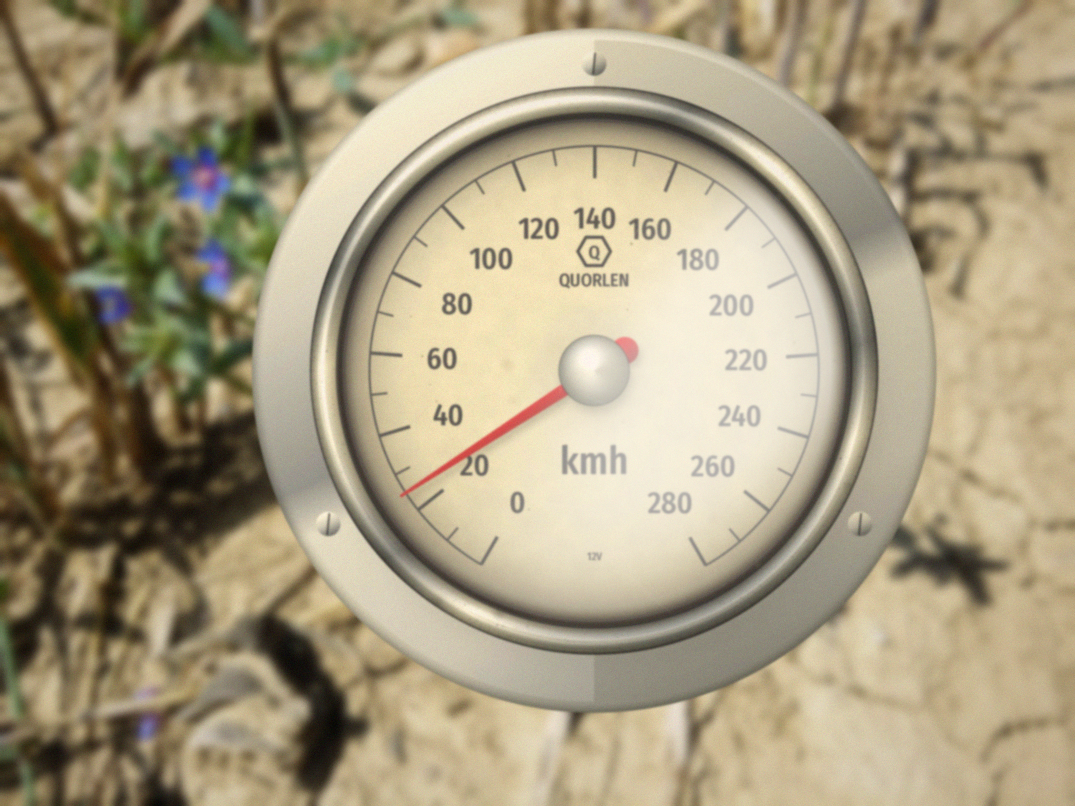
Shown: 25 km/h
